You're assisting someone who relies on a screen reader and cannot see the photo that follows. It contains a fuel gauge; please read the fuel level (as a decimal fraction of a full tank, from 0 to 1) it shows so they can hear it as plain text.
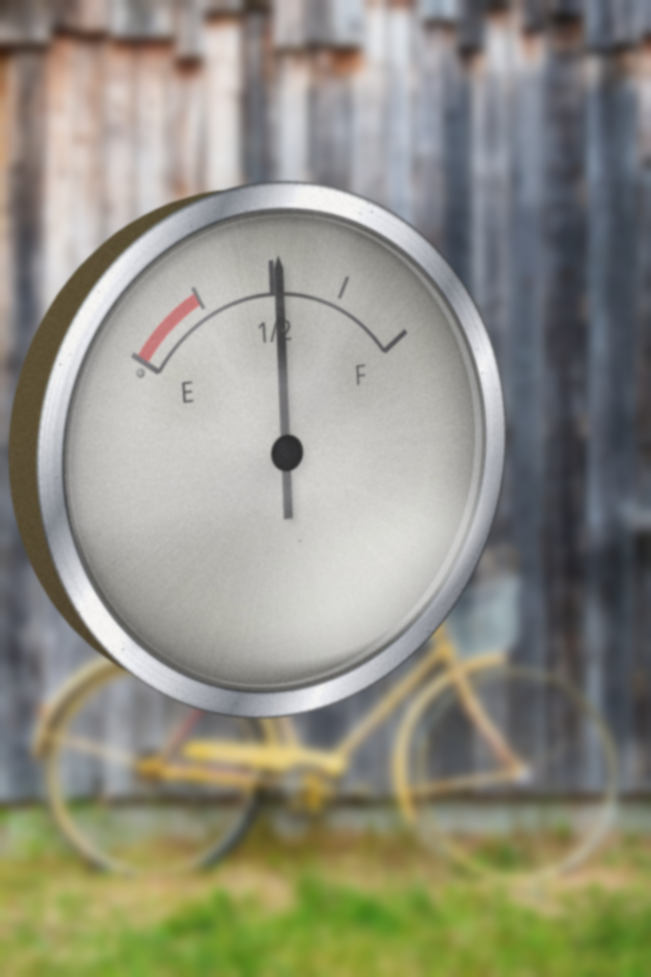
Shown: 0.5
